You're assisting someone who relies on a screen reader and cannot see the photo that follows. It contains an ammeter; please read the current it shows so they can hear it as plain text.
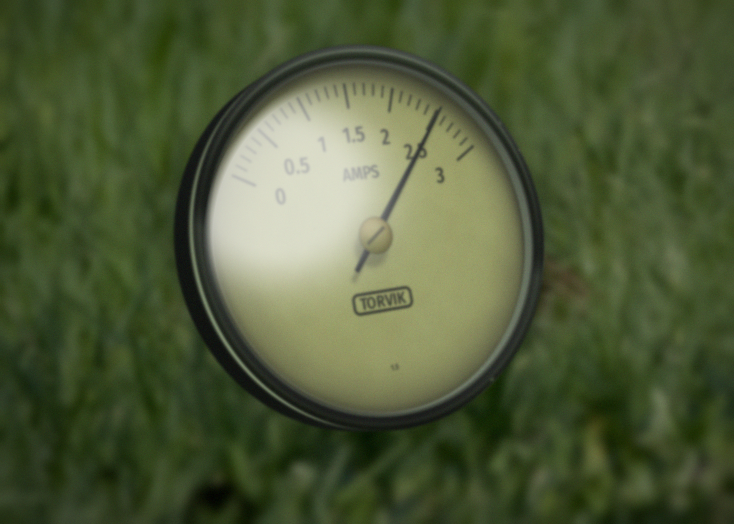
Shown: 2.5 A
